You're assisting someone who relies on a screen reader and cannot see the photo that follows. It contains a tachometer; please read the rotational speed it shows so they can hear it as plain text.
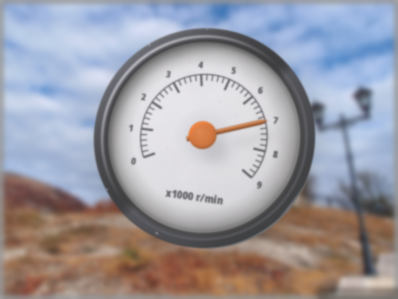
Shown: 7000 rpm
